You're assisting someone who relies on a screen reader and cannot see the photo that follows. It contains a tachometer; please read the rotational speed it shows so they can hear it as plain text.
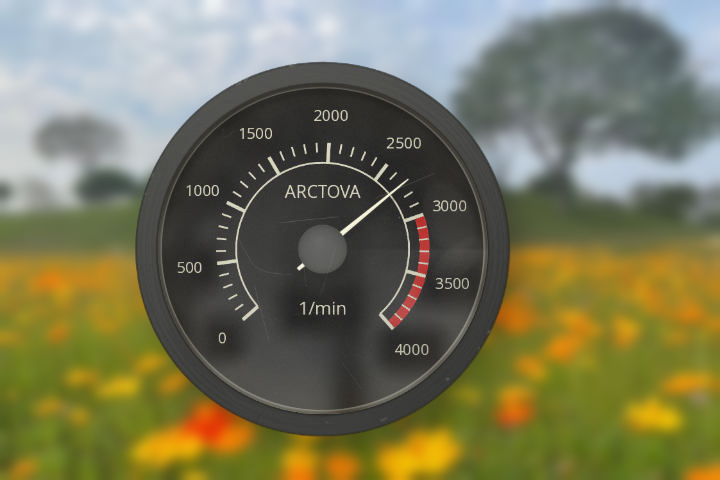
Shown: 2700 rpm
